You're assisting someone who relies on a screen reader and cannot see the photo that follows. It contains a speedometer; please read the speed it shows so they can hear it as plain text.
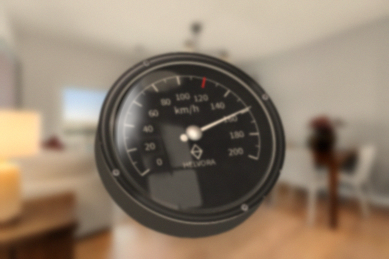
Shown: 160 km/h
